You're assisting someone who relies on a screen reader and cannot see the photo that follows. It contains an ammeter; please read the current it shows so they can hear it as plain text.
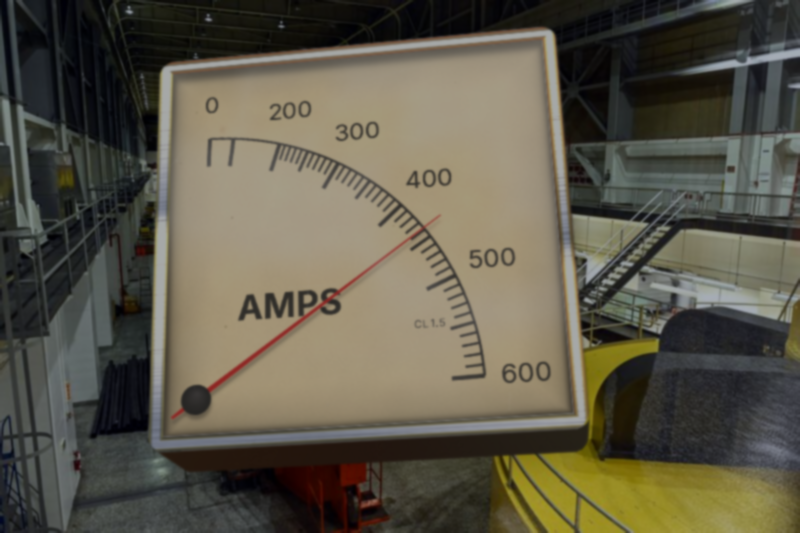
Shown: 440 A
